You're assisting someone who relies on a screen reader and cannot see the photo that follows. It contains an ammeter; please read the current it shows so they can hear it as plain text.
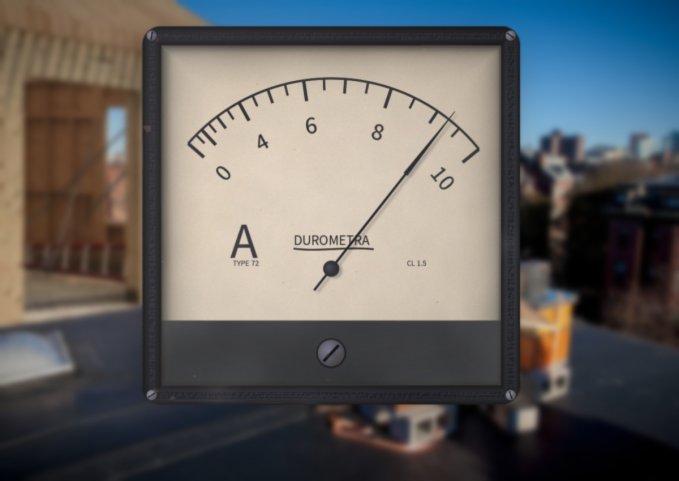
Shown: 9.25 A
